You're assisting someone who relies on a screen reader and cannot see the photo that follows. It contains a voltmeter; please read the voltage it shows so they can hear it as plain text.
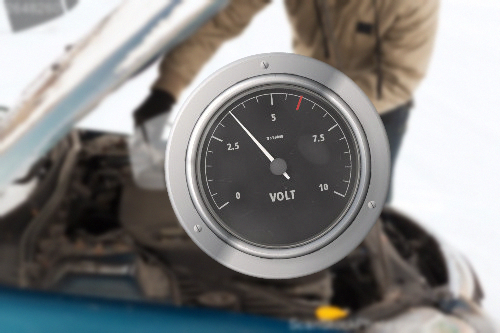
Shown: 3.5 V
